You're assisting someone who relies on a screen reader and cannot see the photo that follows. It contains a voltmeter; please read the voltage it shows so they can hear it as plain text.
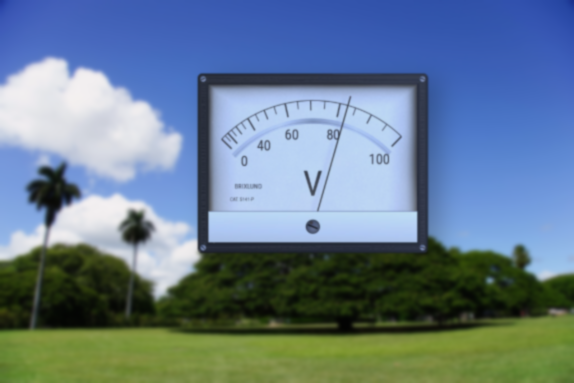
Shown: 82.5 V
